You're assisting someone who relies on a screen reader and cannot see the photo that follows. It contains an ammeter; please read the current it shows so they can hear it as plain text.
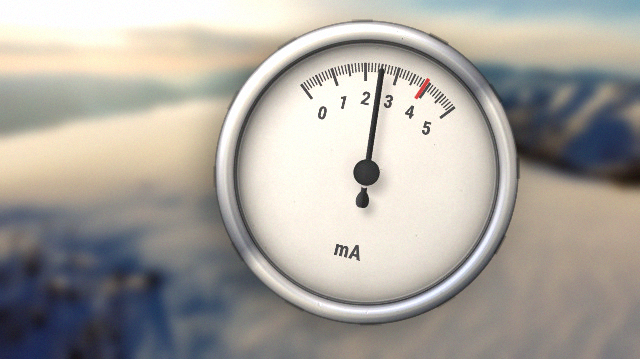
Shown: 2.5 mA
